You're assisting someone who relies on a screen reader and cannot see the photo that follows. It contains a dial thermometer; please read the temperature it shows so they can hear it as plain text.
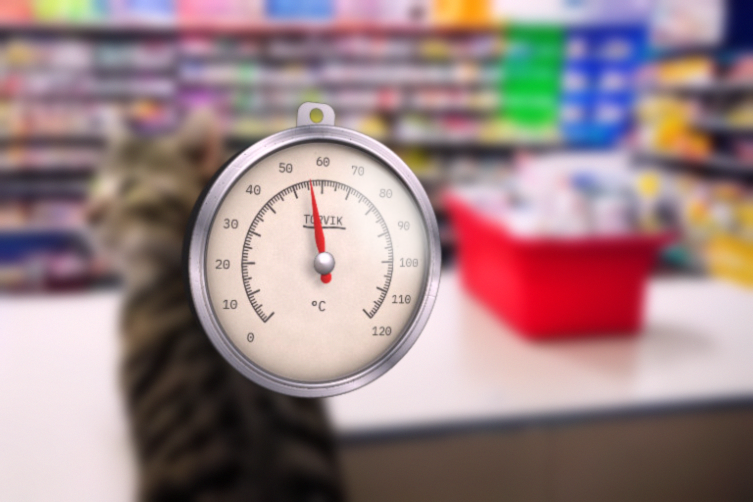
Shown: 55 °C
